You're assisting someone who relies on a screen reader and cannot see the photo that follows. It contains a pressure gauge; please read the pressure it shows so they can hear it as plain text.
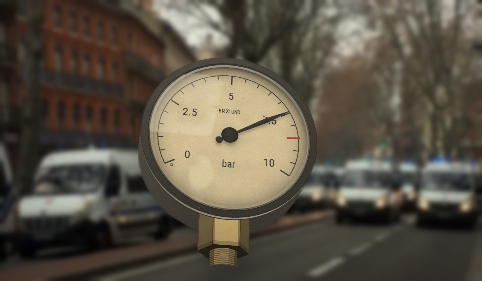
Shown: 7.5 bar
